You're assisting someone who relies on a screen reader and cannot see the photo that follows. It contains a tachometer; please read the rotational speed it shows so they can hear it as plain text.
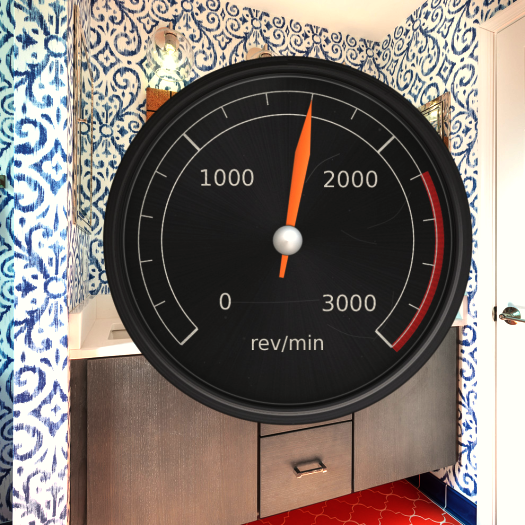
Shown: 1600 rpm
